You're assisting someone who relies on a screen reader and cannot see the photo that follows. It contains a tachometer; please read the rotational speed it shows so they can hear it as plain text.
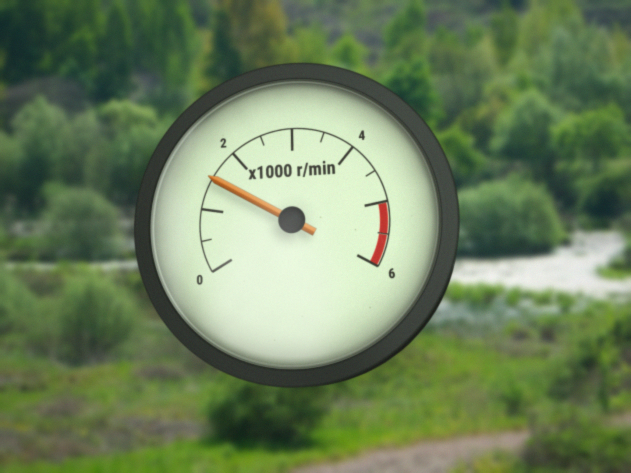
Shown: 1500 rpm
